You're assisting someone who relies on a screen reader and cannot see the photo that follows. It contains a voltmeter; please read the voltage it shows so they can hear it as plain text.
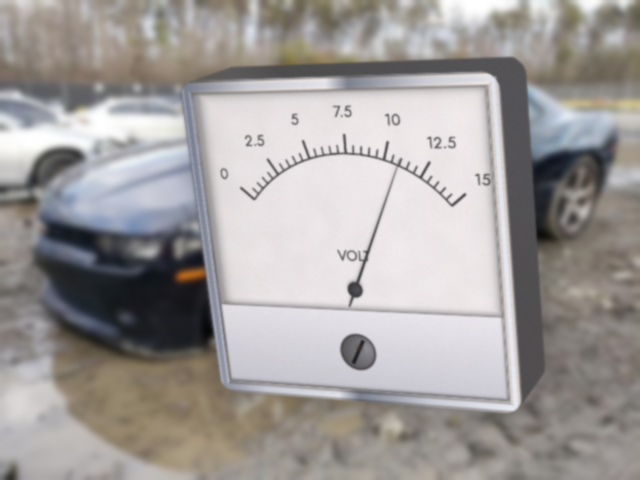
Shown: 11 V
